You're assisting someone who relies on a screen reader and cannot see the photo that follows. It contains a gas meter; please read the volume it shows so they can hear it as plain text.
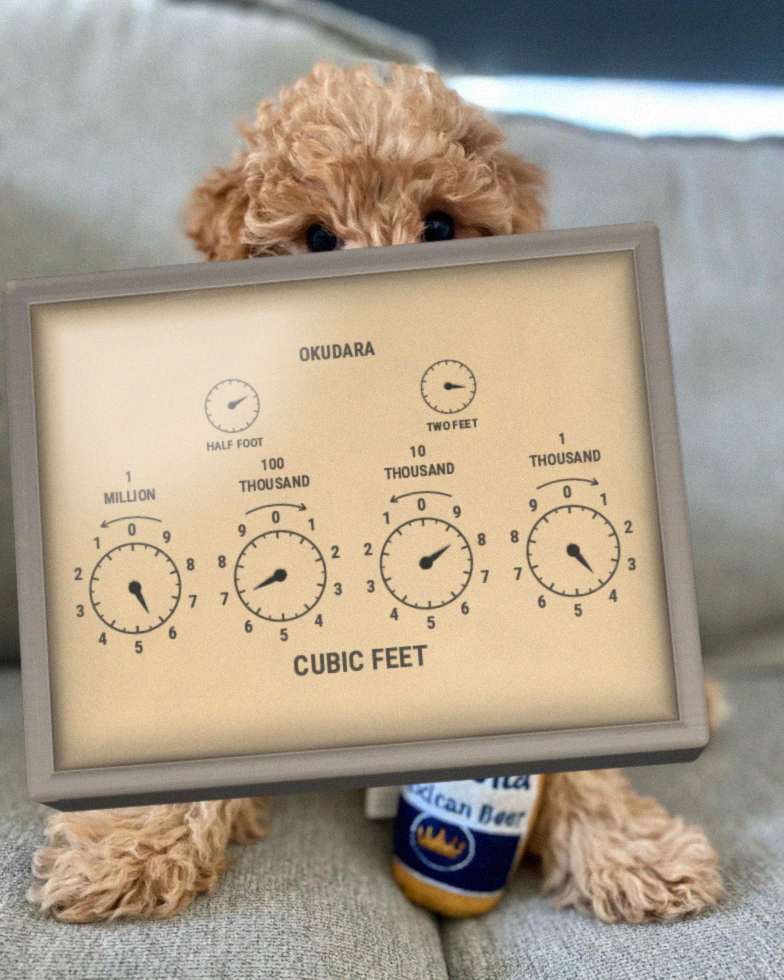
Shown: 568400 ft³
